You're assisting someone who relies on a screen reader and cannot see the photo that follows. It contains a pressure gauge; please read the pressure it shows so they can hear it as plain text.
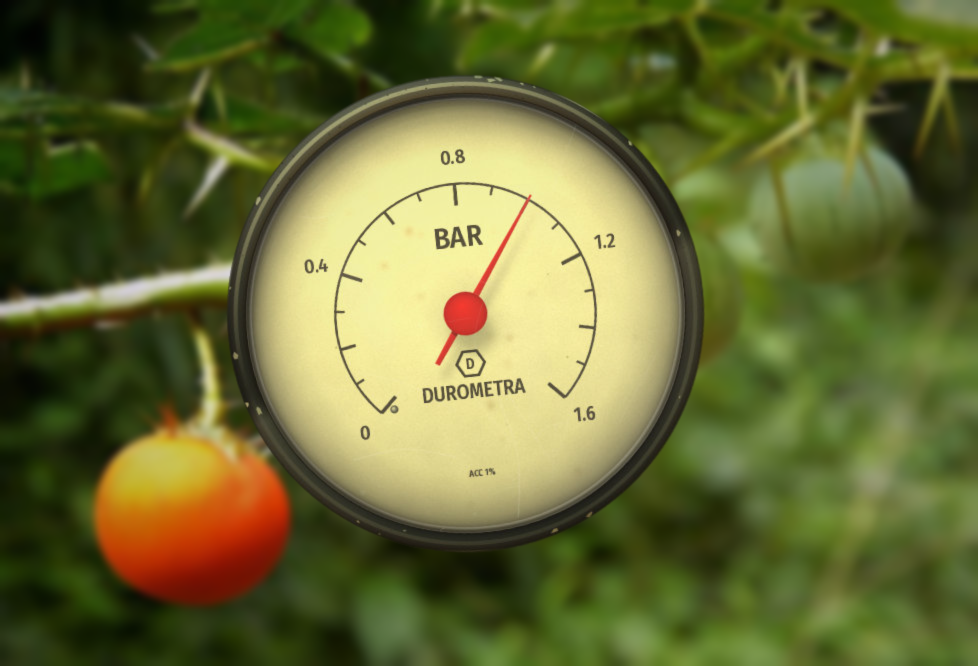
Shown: 1 bar
